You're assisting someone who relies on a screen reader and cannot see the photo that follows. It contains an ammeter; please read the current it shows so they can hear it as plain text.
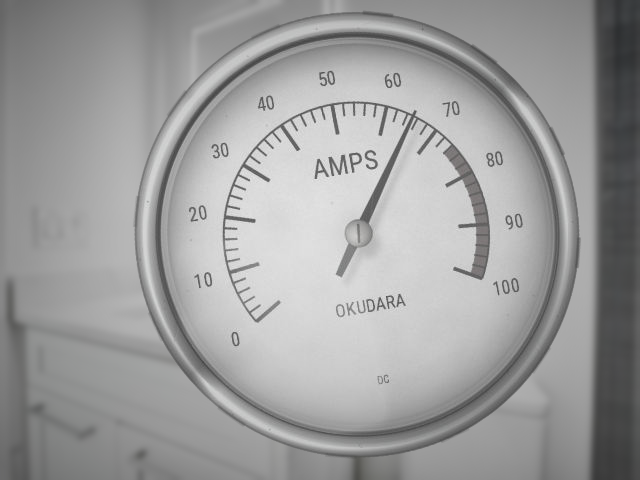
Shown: 65 A
